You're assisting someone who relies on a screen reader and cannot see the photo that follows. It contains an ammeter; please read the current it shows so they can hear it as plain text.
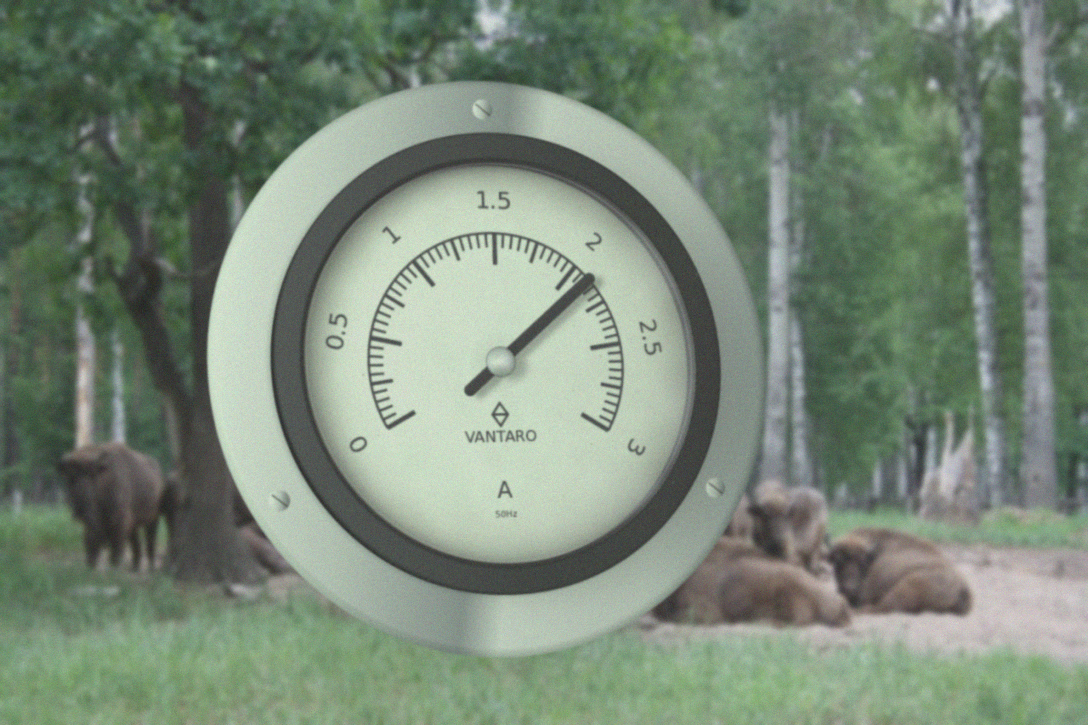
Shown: 2.1 A
